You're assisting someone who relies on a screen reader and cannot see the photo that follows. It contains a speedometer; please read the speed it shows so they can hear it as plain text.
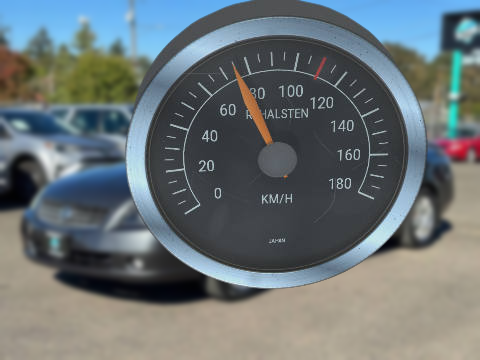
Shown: 75 km/h
